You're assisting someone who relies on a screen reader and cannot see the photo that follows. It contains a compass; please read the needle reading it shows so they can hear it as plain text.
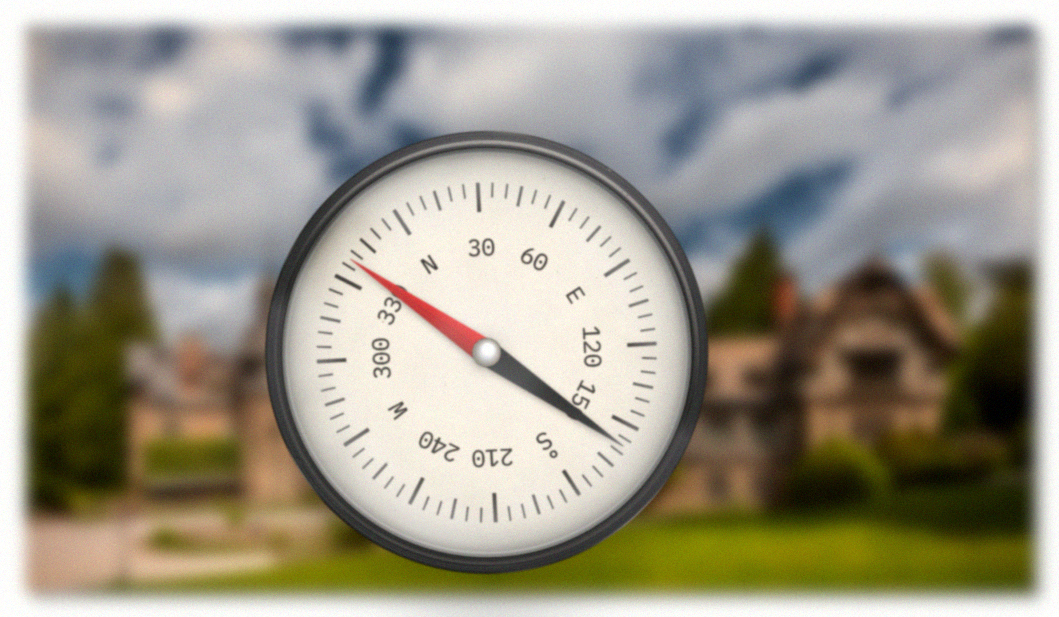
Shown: 337.5 °
